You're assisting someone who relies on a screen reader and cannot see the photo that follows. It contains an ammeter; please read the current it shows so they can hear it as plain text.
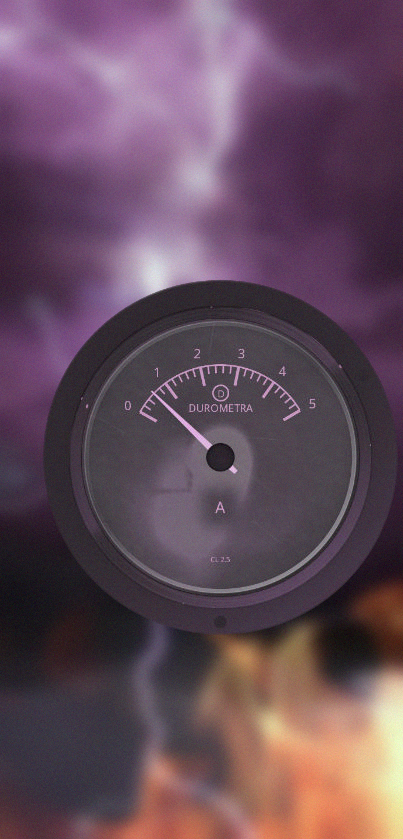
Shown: 0.6 A
